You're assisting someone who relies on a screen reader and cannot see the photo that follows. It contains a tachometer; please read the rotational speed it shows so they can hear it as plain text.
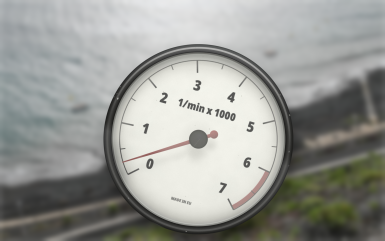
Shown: 250 rpm
